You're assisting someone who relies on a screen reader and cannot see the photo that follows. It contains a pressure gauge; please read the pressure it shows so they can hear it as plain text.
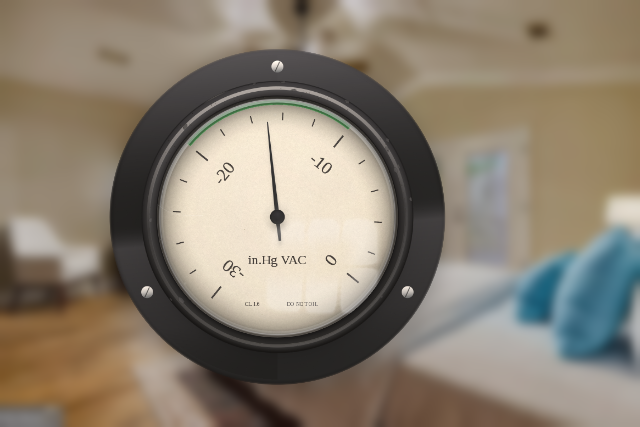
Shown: -15 inHg
